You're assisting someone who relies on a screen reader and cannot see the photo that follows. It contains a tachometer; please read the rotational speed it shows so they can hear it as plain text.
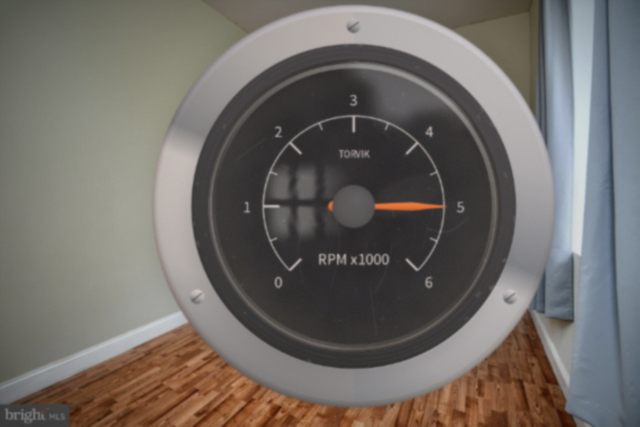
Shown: 5000 rpm
